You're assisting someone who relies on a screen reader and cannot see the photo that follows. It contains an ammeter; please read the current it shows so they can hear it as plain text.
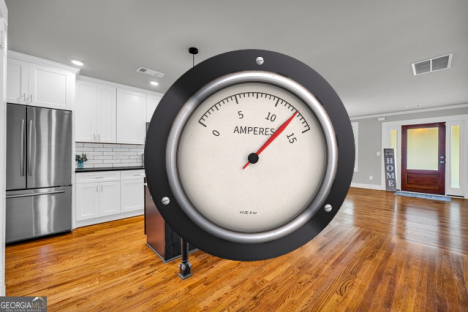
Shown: 12.5 A
